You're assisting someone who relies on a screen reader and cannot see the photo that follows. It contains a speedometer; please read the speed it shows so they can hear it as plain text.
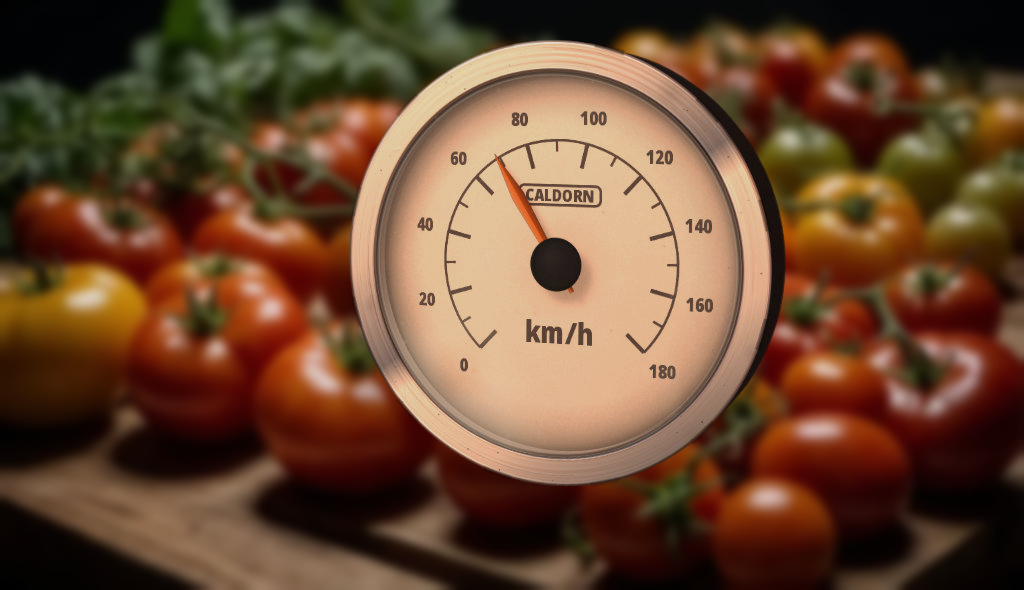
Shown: 70 km/h
